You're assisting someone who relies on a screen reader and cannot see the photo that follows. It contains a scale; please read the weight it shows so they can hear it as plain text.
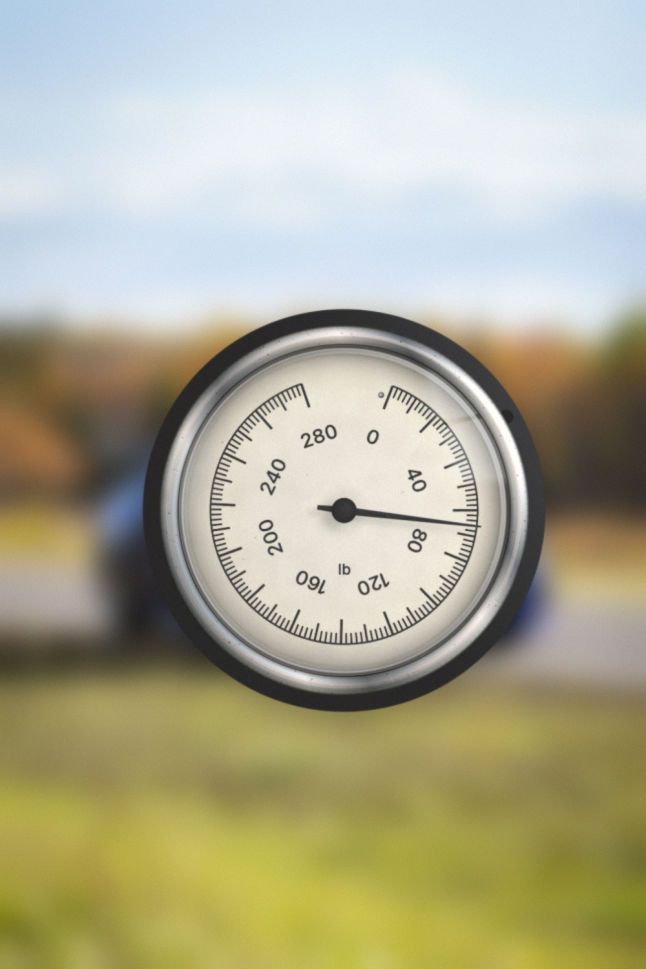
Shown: 66 lb
